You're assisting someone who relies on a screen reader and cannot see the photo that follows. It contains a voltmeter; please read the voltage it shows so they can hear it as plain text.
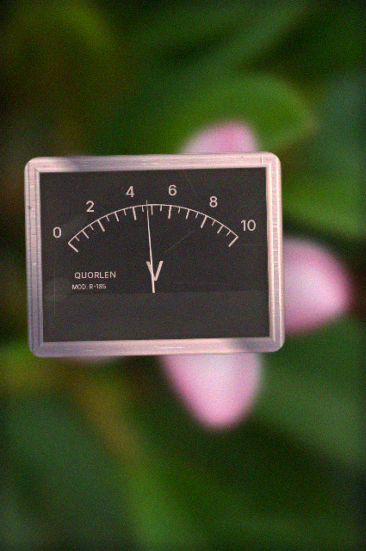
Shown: 4.75 V
